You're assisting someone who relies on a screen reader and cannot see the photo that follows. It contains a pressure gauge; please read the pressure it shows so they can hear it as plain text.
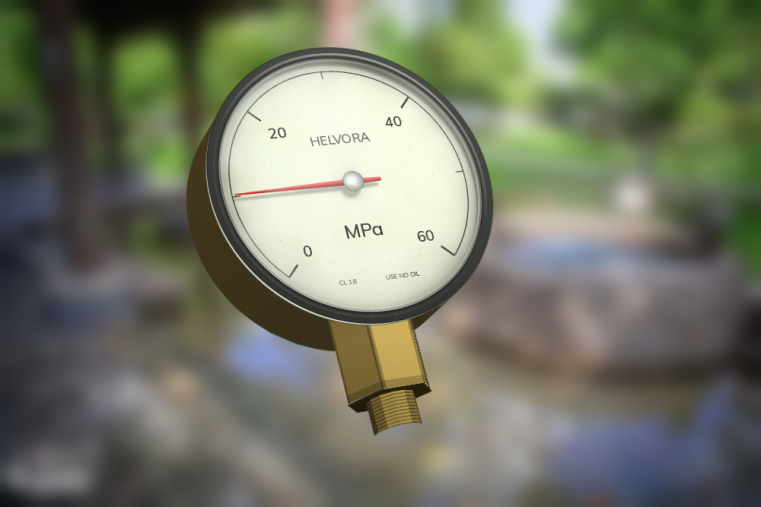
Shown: 10 MPa
